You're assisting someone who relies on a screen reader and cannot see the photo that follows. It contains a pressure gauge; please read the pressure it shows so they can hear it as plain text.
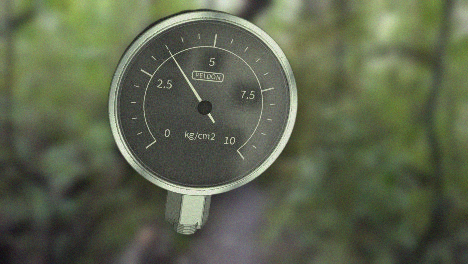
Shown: 3.5 kg/cm²
